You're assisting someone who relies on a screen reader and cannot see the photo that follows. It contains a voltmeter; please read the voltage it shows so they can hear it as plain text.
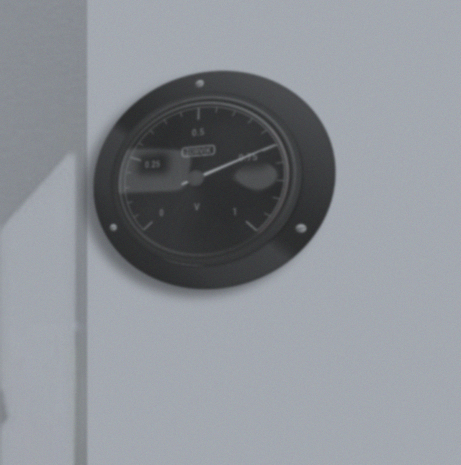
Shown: 0.75 V
